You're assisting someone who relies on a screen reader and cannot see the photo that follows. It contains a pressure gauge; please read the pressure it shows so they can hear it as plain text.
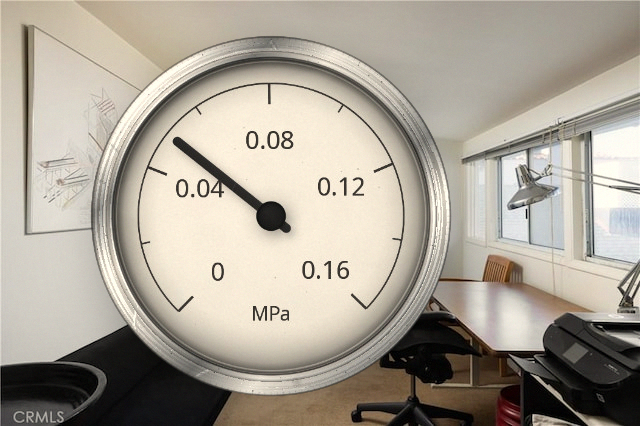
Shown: 0.05 MPa
